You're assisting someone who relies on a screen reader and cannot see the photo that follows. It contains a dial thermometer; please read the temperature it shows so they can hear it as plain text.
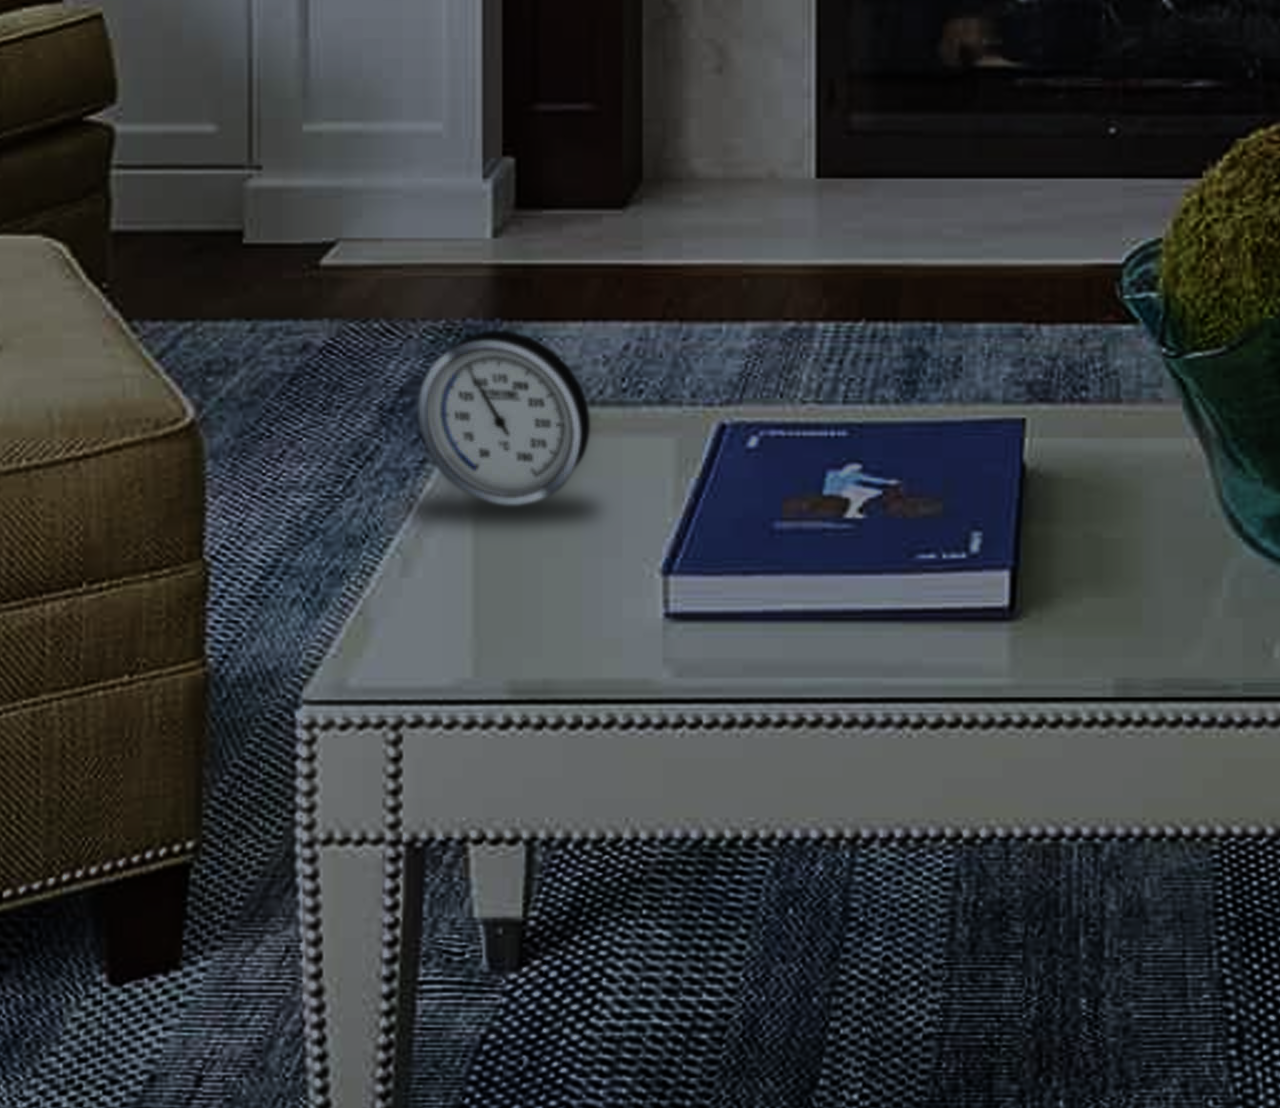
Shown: 150 °C
